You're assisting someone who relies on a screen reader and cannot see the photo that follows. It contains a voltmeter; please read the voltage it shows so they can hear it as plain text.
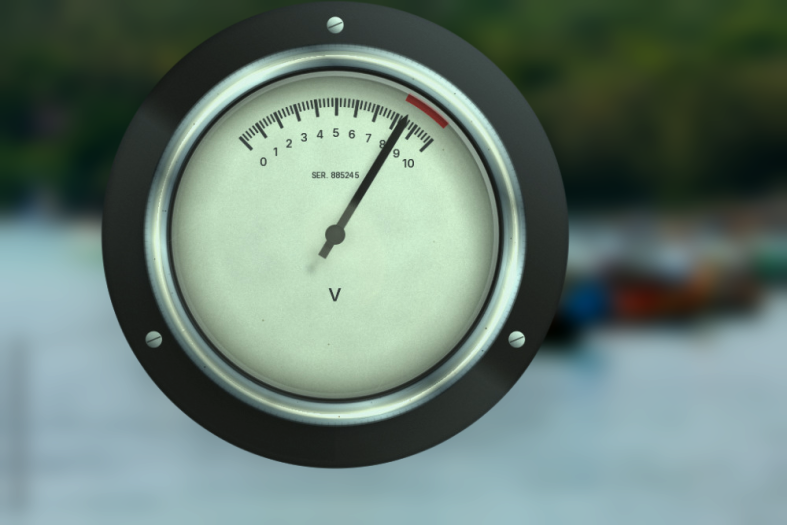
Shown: 8.4 V
